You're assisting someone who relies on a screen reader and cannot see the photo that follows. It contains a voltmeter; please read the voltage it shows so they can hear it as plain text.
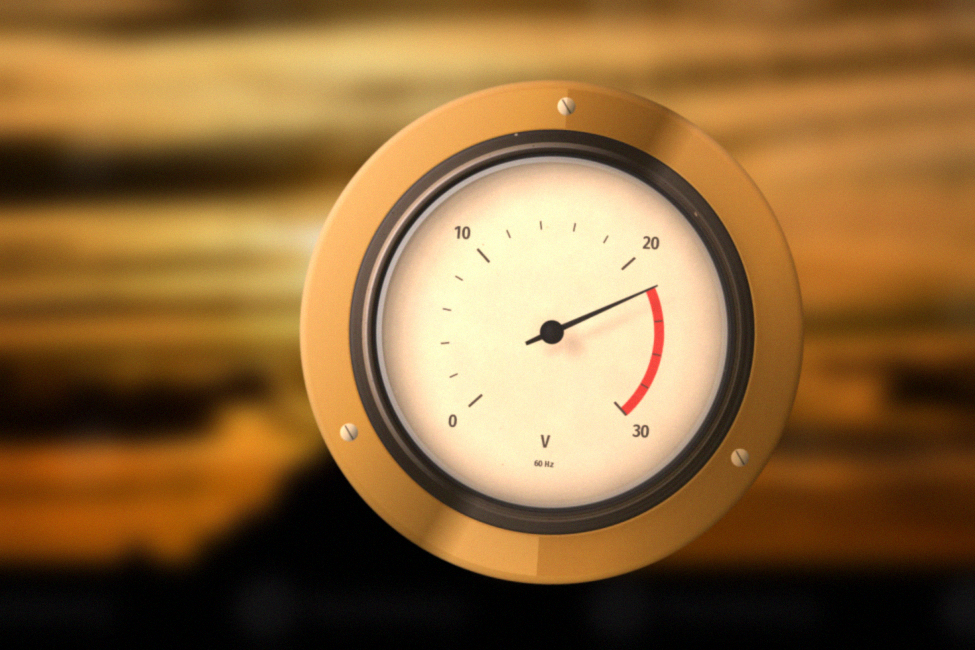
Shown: 22 V
